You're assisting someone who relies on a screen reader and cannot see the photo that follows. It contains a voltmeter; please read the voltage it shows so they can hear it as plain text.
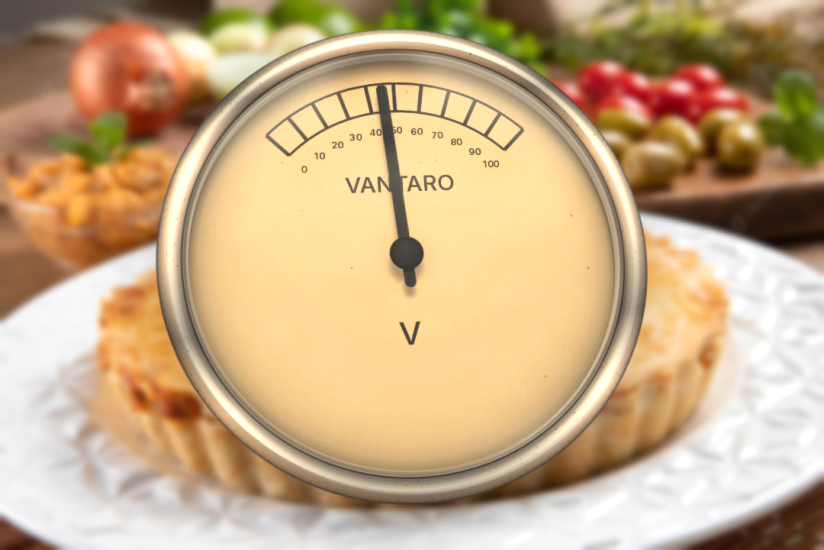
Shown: 45 V
